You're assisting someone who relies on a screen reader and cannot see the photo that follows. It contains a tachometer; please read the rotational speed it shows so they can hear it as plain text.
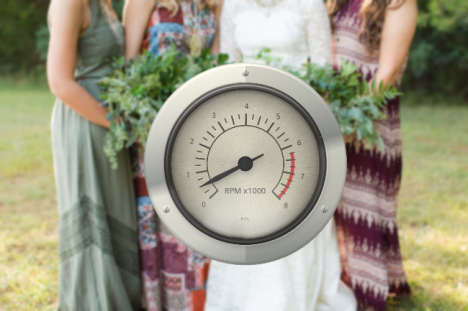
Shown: 500 rpm
